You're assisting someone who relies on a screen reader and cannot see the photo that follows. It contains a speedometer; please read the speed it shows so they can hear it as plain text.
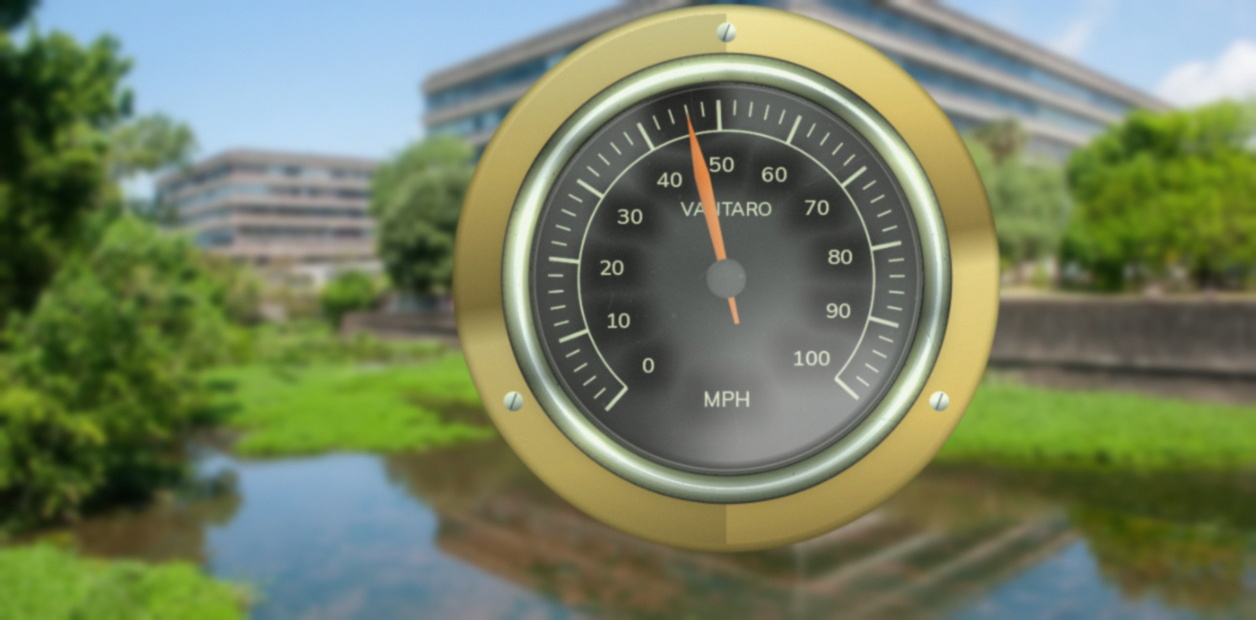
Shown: 46 mph
